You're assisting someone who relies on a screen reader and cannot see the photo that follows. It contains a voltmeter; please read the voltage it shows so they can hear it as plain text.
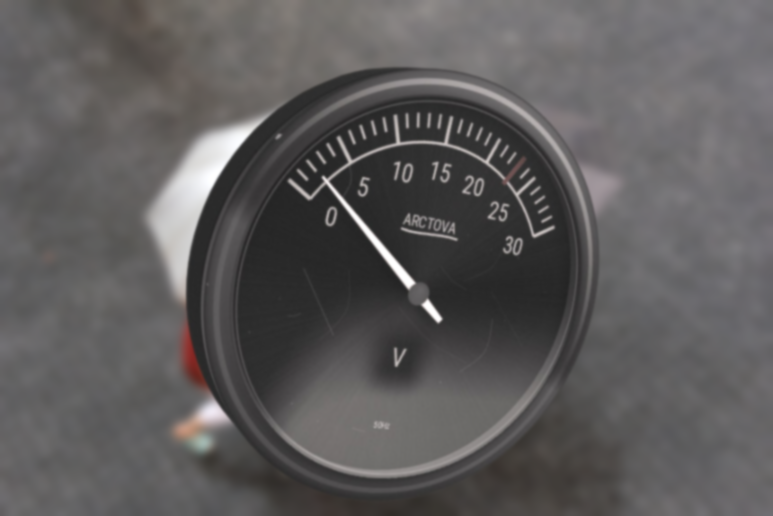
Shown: 2 V
